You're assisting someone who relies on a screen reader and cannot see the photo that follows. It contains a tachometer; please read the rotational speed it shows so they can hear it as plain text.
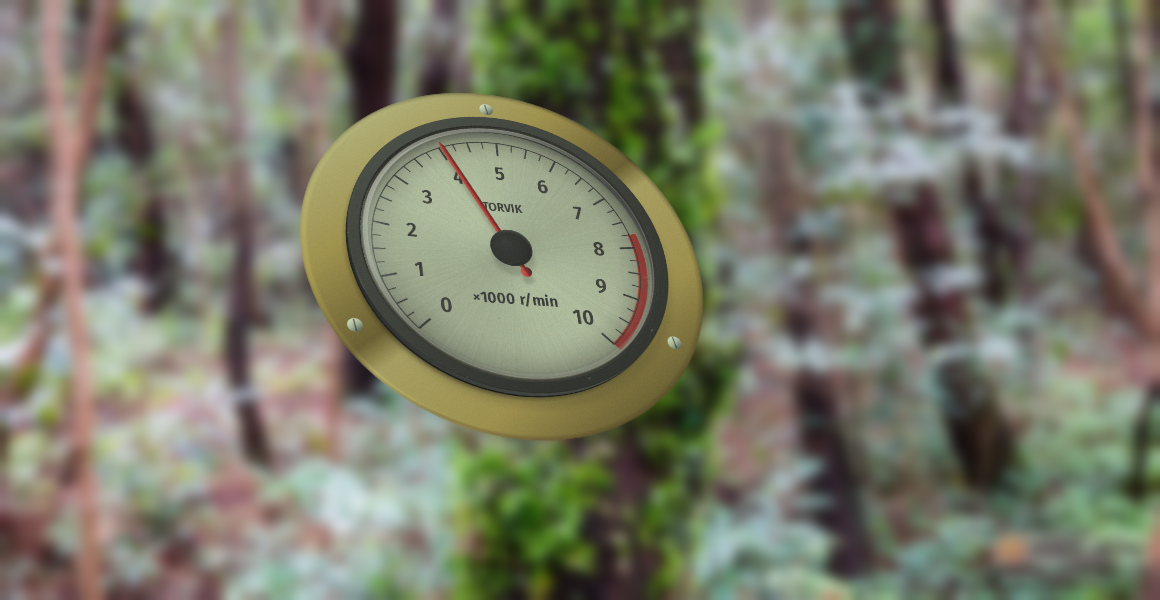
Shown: 4000 rpm
